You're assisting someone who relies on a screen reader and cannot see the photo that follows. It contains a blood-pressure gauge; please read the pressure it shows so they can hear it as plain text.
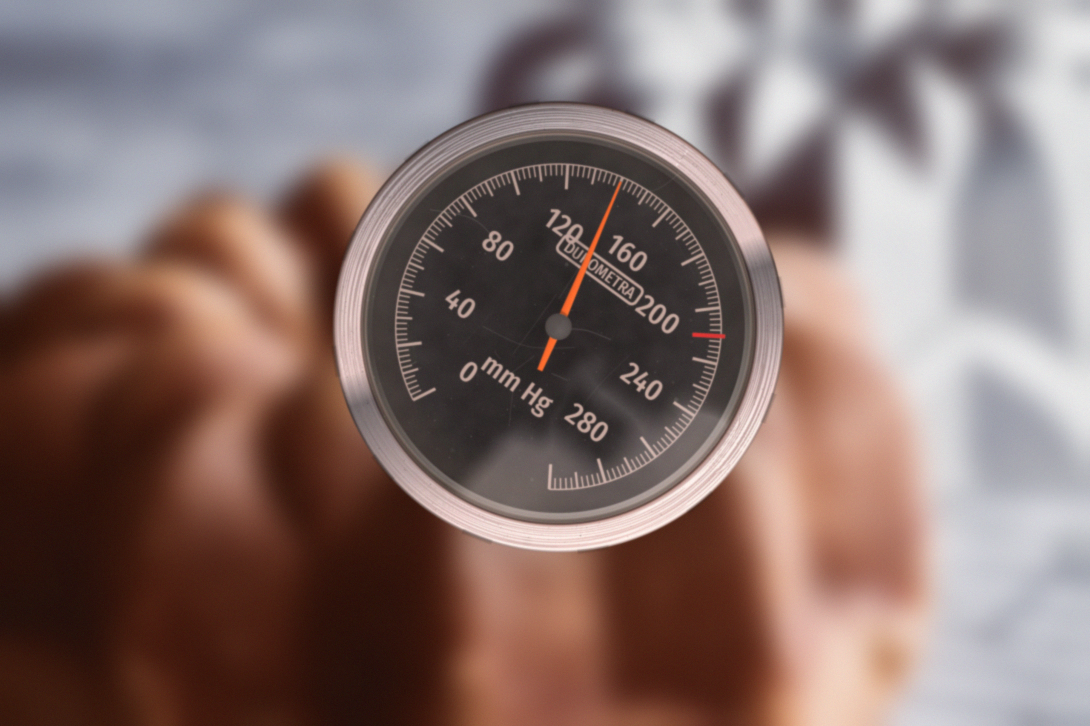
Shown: 140 mmHg
